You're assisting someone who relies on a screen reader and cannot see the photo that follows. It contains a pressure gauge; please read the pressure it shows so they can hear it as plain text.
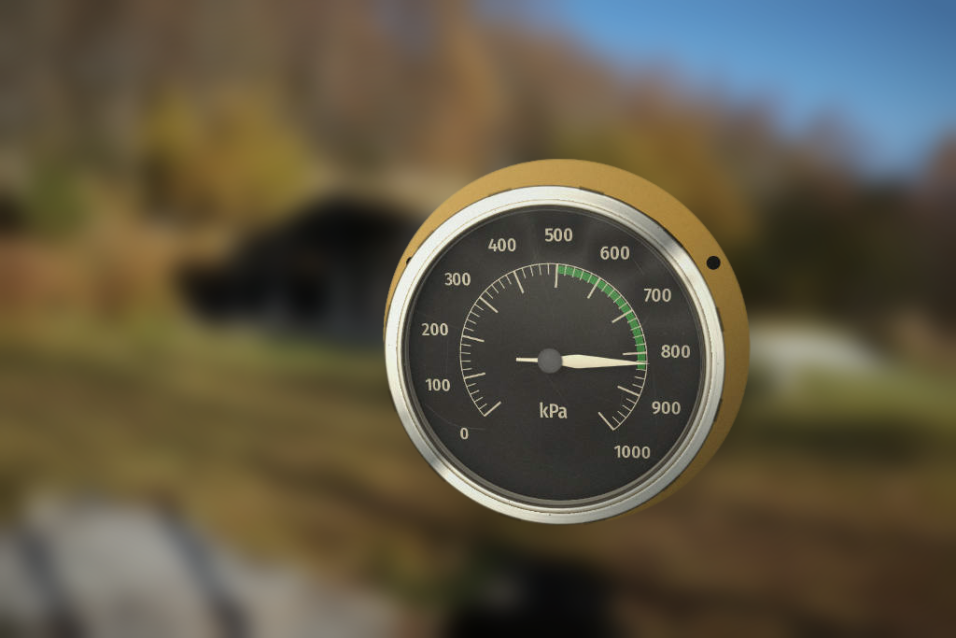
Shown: 820 kPa
